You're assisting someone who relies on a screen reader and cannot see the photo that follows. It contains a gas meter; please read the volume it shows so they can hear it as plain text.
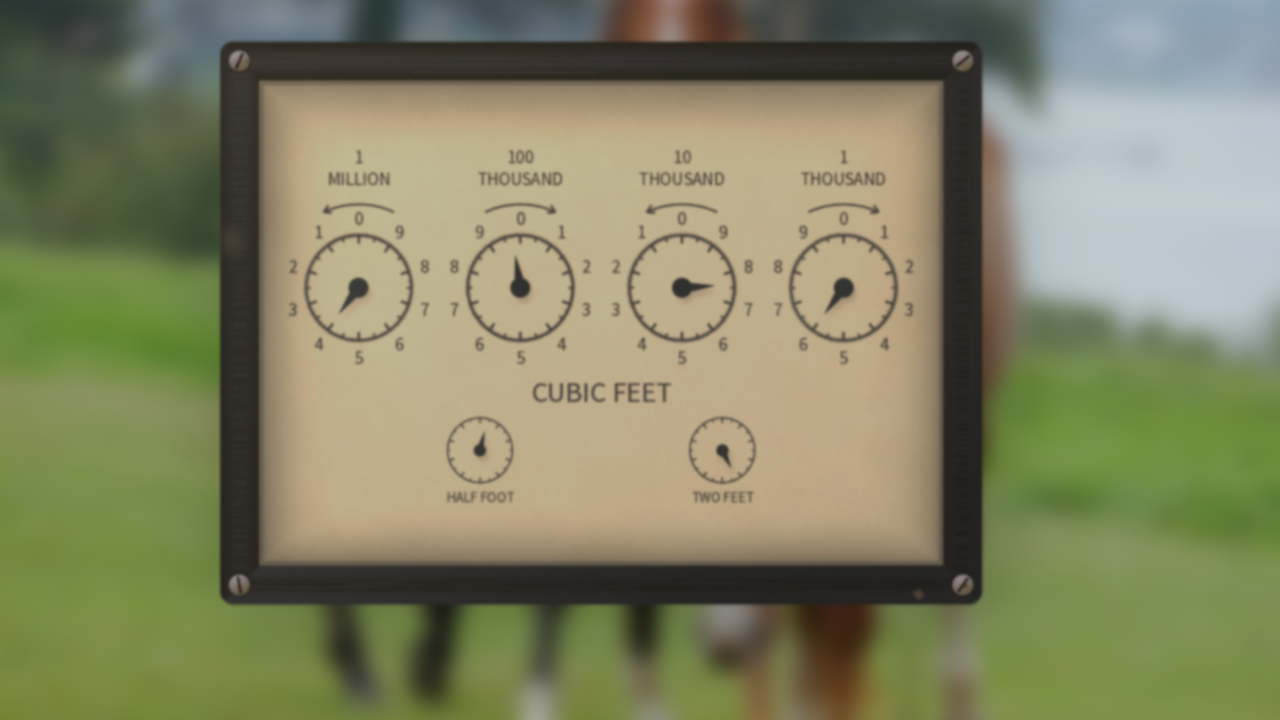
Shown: 397600 ft³
